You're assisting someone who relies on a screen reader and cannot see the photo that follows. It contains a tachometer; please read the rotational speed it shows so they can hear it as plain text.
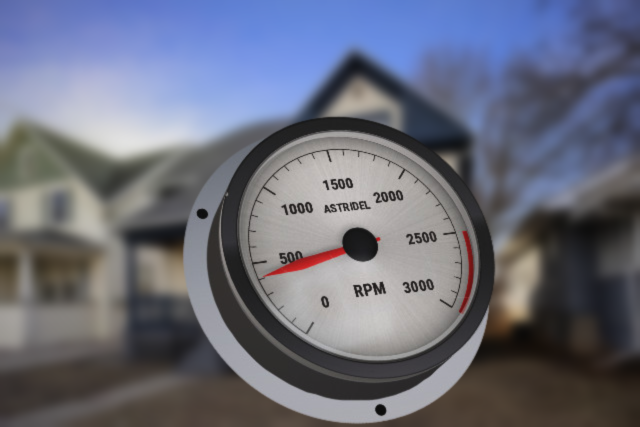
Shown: 400 rpm
